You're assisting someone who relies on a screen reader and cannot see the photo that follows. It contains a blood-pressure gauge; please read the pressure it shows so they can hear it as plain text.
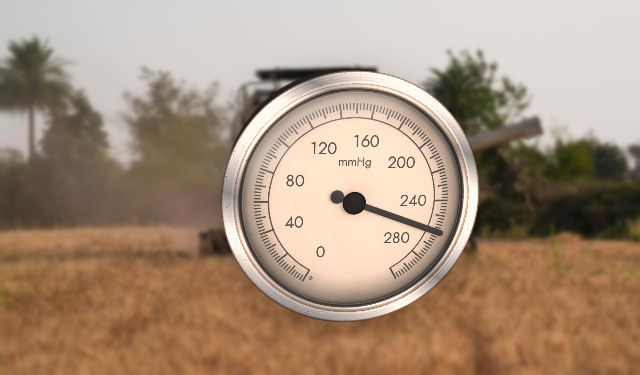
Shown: 260 mmHg
